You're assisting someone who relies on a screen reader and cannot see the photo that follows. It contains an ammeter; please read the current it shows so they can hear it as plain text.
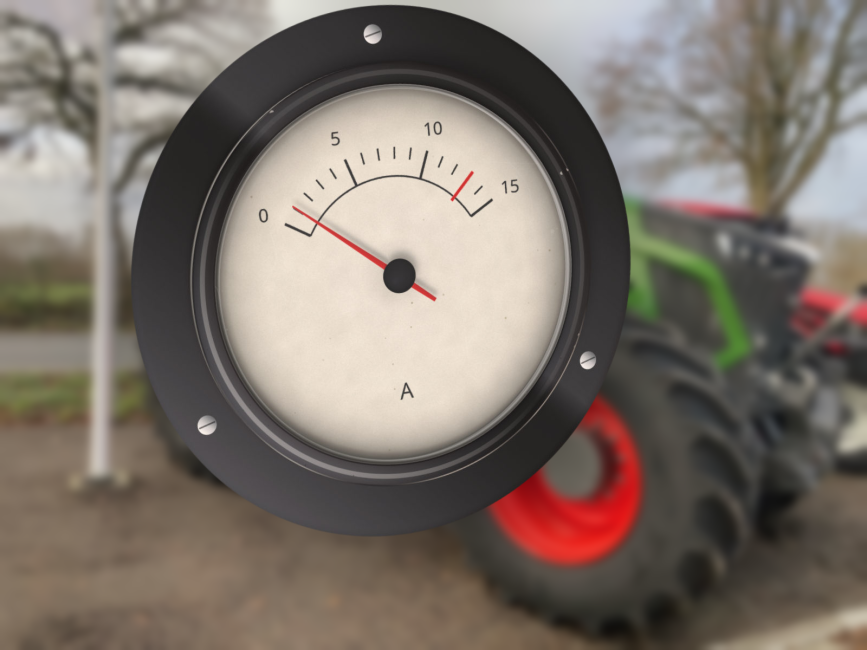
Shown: 1 A
